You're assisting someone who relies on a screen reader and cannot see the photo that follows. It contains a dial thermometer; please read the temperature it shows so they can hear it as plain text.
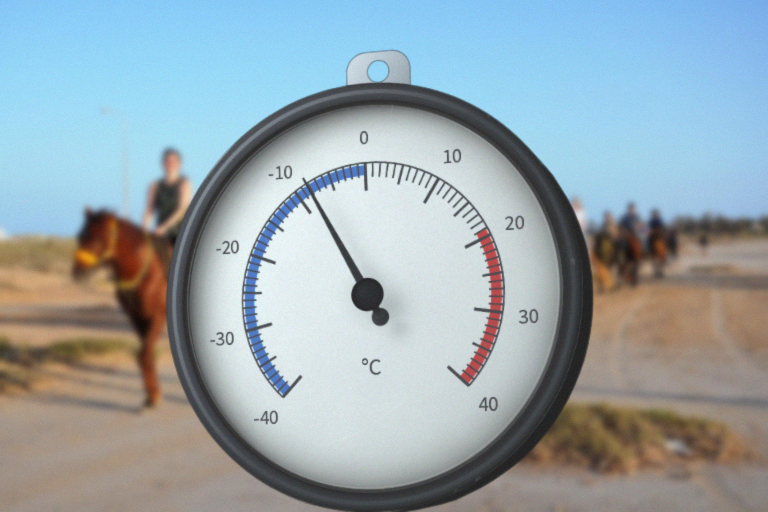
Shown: -8 °C
